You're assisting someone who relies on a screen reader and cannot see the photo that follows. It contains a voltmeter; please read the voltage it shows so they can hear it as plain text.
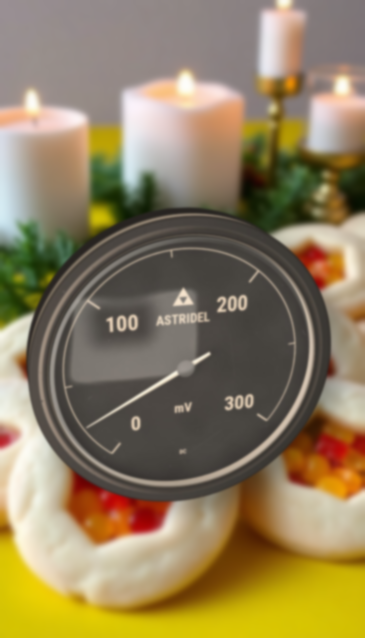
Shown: 25 mV
